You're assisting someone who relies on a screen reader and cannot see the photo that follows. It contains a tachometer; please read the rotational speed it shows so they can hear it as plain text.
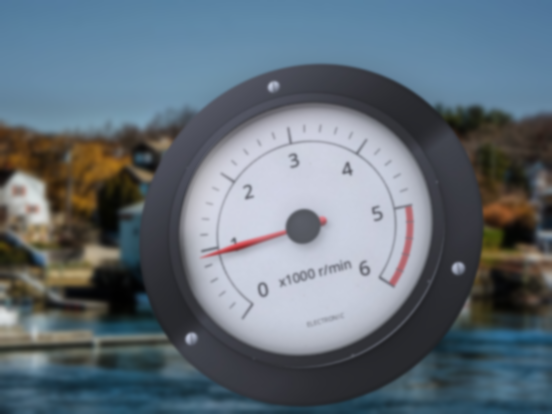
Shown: 900 rpm
